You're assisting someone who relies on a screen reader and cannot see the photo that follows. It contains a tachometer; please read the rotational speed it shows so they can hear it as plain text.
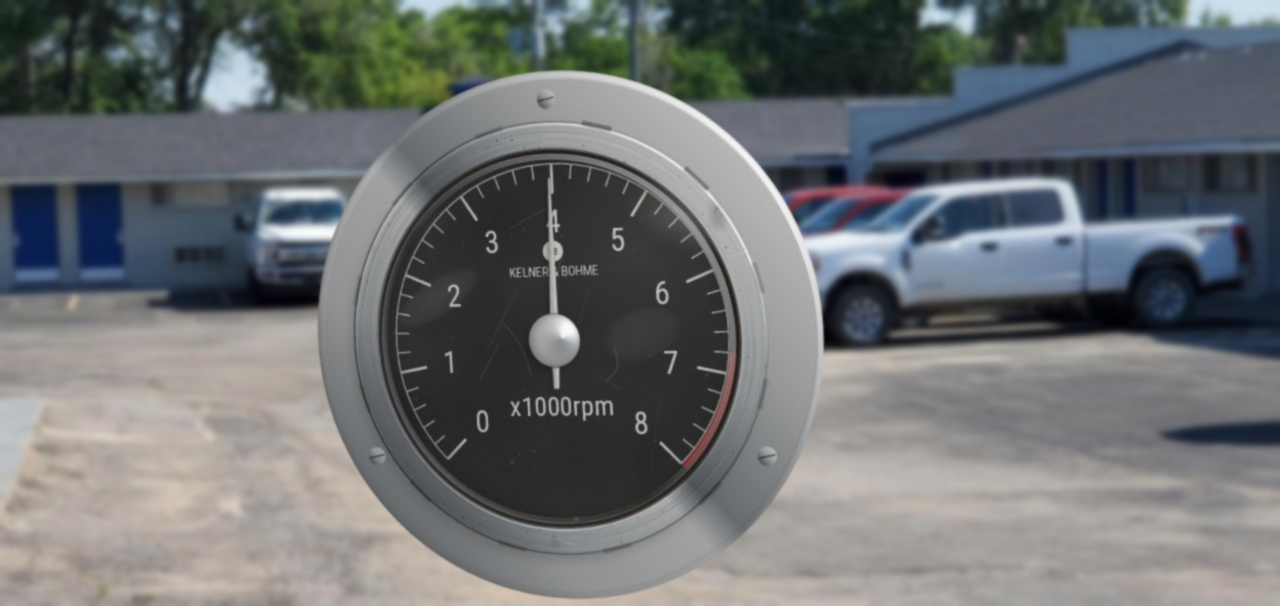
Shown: 4000 rpm
